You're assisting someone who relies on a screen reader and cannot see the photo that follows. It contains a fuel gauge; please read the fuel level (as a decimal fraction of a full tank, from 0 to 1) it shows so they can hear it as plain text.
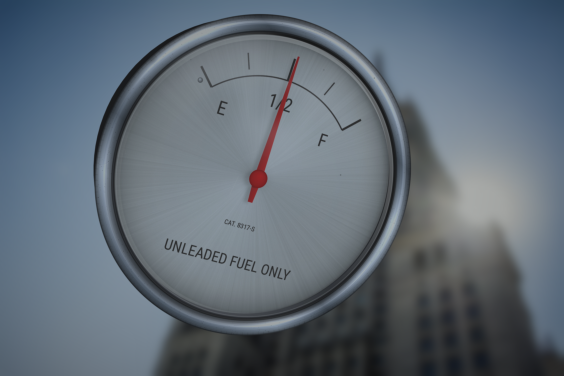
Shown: 0.5
